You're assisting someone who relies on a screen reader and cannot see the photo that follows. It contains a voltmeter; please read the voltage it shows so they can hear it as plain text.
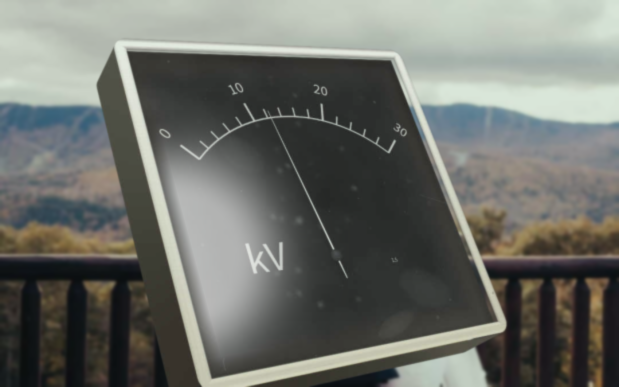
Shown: 12 kV
